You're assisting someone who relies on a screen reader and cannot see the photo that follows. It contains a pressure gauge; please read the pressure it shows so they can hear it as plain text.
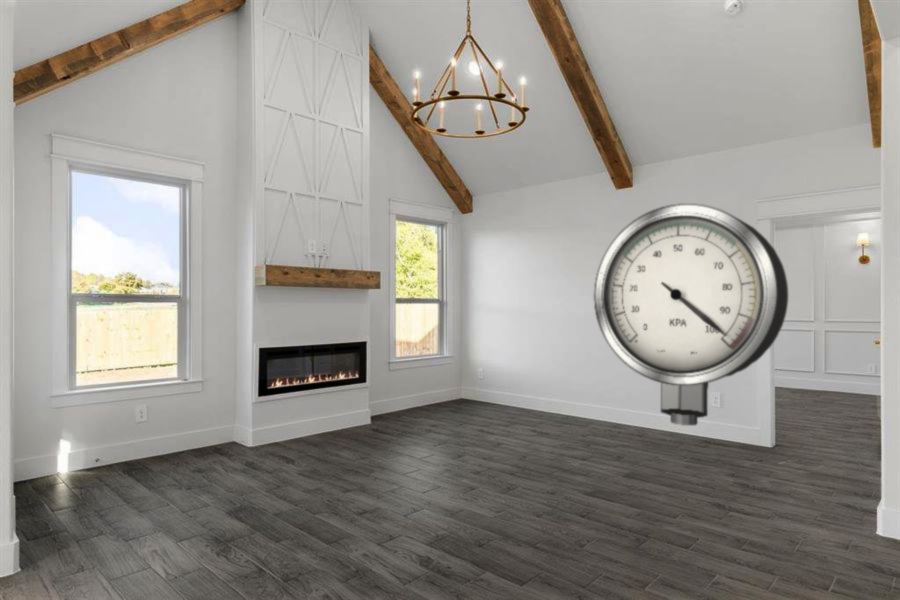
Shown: 98 kPa
